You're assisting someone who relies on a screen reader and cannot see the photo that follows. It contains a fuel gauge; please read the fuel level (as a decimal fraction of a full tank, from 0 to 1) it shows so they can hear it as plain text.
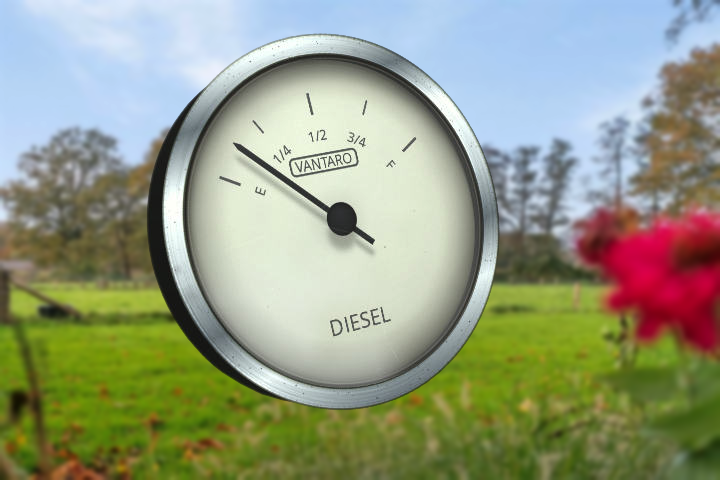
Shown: 0.125
